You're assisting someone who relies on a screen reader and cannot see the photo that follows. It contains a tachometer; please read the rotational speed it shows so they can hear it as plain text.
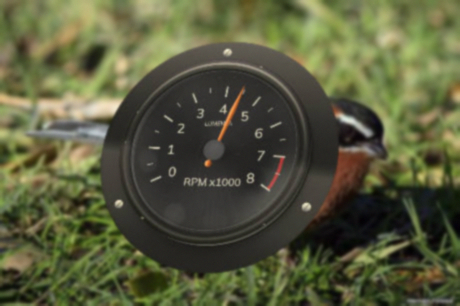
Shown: 4500 rpm
